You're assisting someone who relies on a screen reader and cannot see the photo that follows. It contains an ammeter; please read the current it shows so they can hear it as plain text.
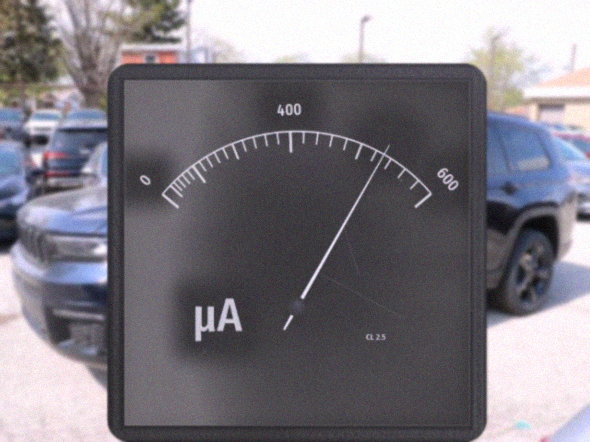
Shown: 530 µA
